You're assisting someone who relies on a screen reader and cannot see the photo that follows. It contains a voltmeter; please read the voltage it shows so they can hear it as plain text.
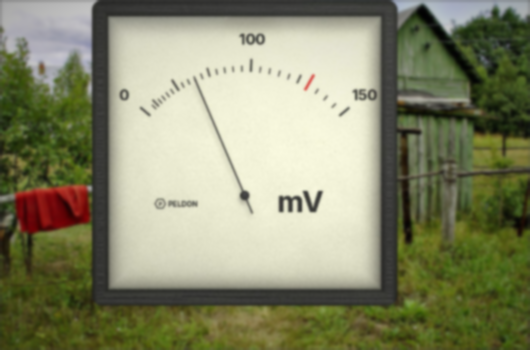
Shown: 65 mV
